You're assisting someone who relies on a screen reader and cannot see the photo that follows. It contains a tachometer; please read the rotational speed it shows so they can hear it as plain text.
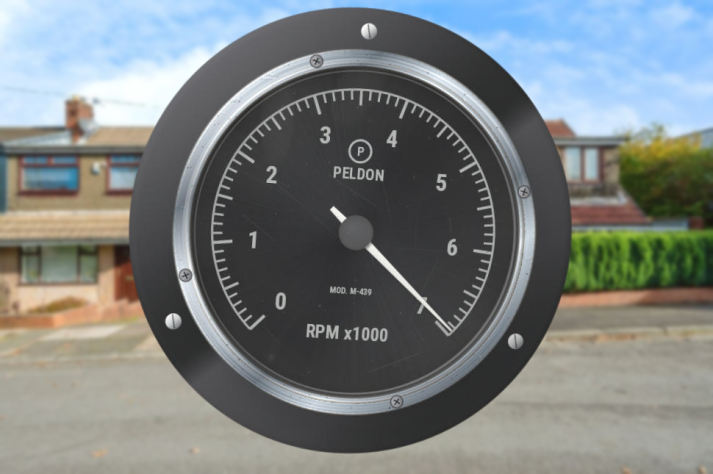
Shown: 6950 rpm
